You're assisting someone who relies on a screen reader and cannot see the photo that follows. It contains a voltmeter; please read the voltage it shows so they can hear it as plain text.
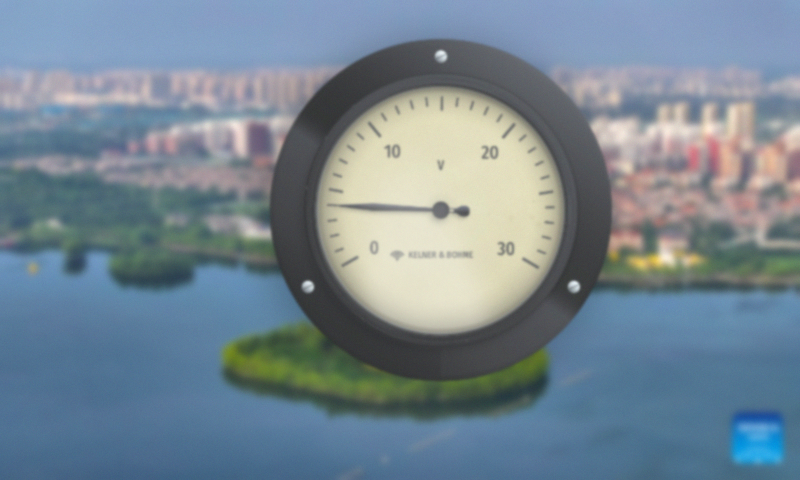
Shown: 4 V
